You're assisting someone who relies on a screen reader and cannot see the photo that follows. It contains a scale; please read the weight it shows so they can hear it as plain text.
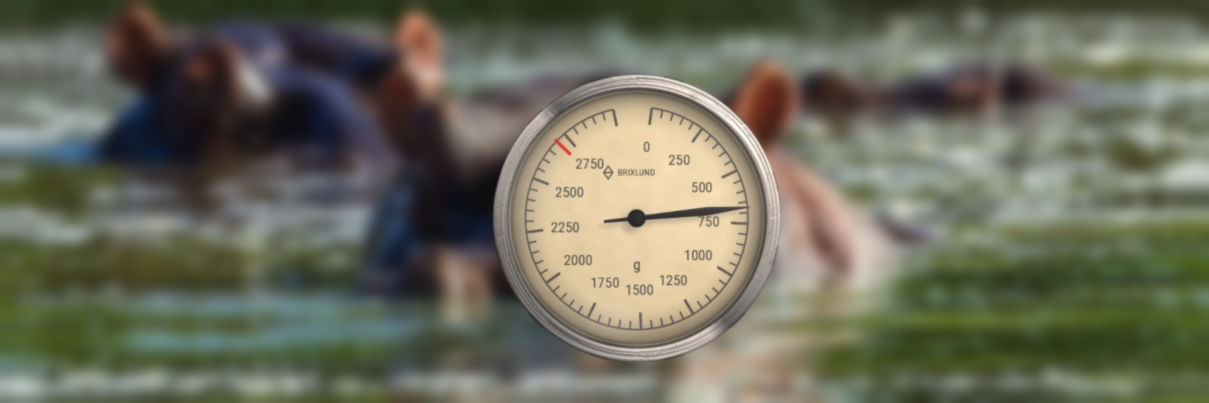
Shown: 675 g
